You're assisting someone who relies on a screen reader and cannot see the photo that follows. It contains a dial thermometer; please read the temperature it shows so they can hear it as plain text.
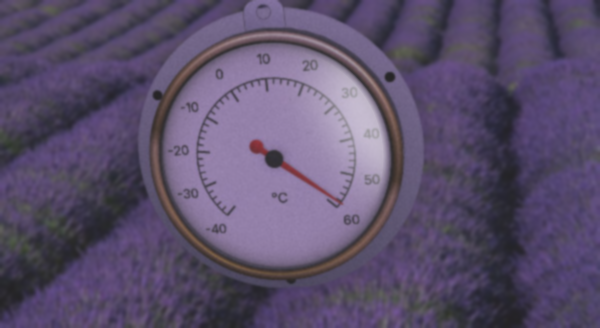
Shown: 58 °C
